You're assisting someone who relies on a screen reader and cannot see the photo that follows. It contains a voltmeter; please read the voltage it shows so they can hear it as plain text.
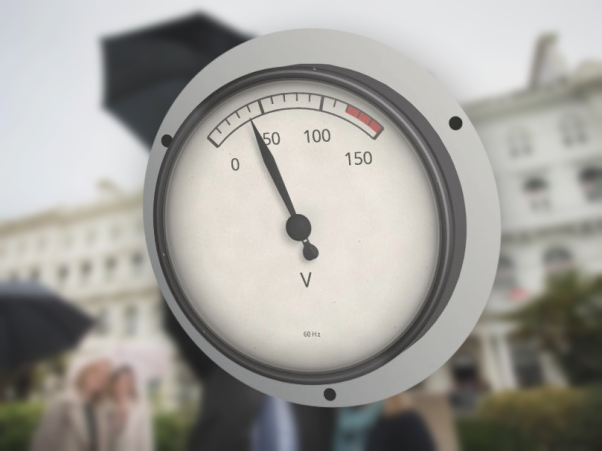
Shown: 40 V
